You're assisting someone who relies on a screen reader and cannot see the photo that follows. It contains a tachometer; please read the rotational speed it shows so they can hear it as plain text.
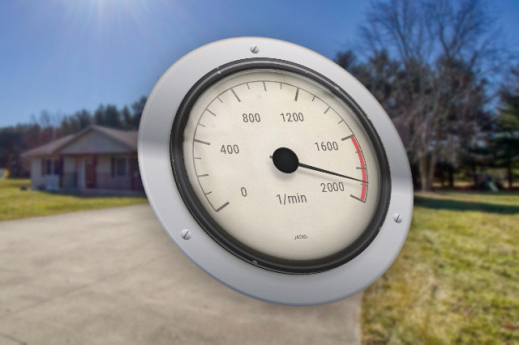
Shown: 1900 rpm
